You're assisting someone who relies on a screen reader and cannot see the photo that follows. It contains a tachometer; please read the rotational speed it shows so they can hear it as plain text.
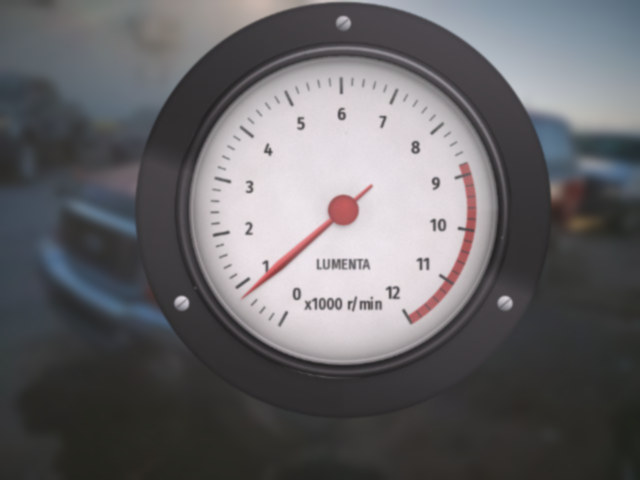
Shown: 800 rpm
